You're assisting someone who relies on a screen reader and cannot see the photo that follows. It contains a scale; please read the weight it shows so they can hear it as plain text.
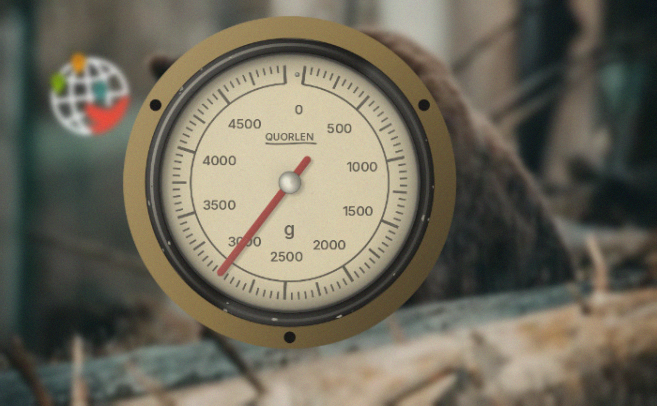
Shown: 3000 g
